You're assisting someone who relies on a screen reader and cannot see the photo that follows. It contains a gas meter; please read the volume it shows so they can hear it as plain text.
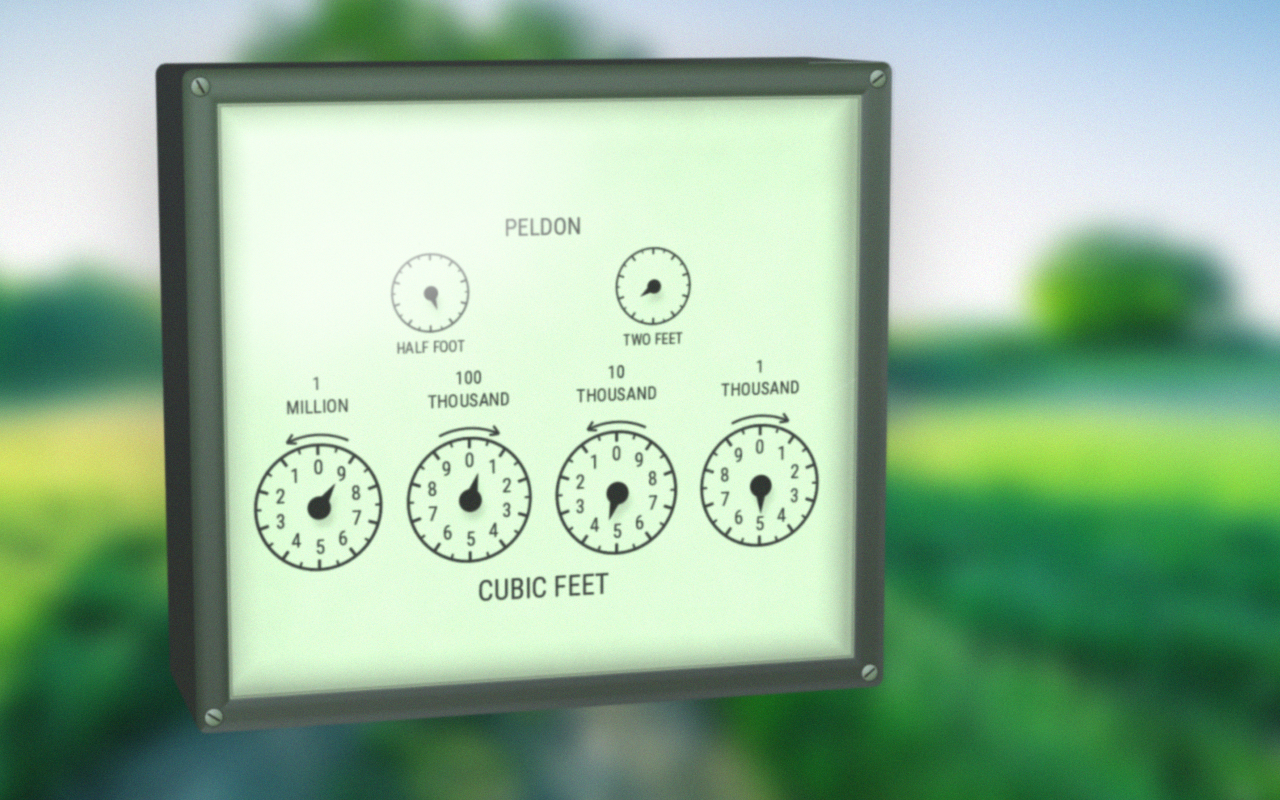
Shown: 904500 ft³
